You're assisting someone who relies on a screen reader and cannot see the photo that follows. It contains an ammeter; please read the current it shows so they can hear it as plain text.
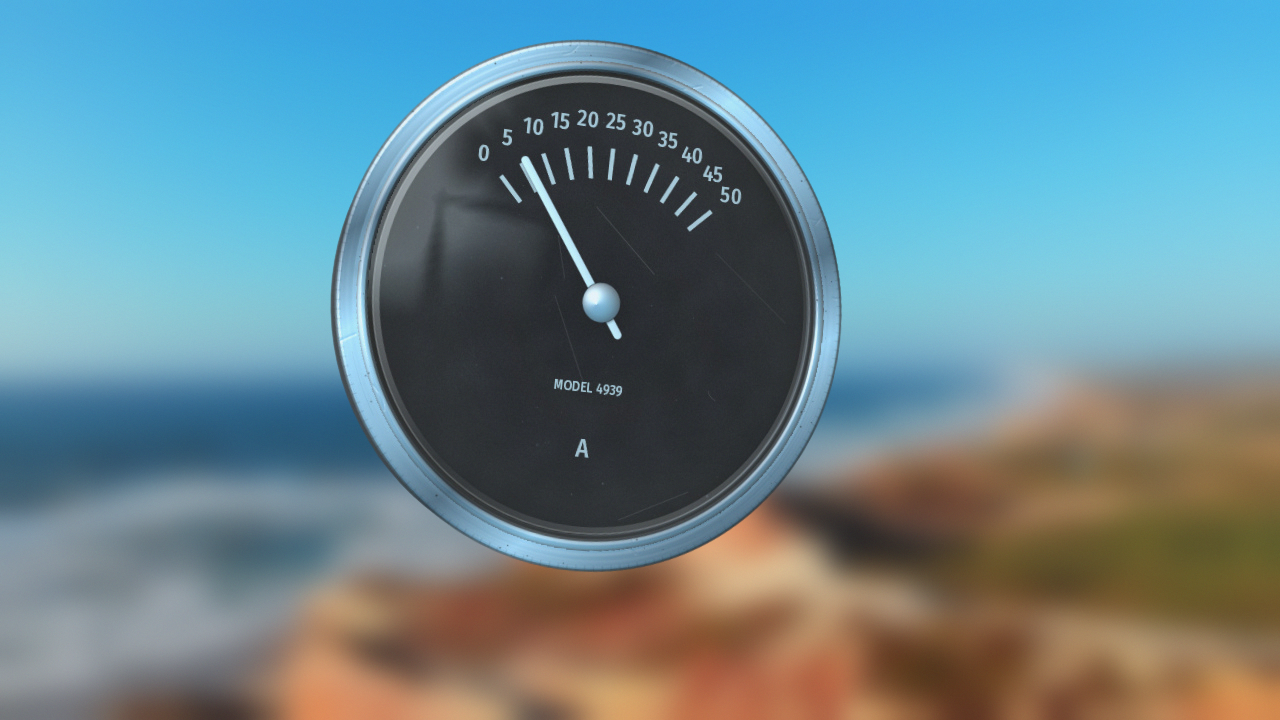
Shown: 5 A
